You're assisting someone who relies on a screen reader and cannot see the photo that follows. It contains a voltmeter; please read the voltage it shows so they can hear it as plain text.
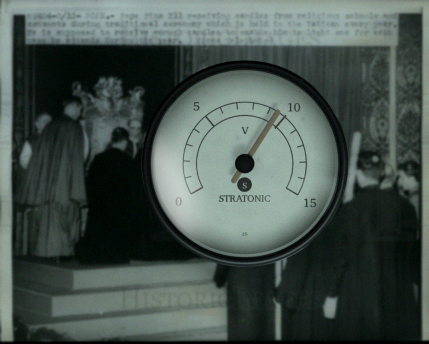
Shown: 9.5 V
